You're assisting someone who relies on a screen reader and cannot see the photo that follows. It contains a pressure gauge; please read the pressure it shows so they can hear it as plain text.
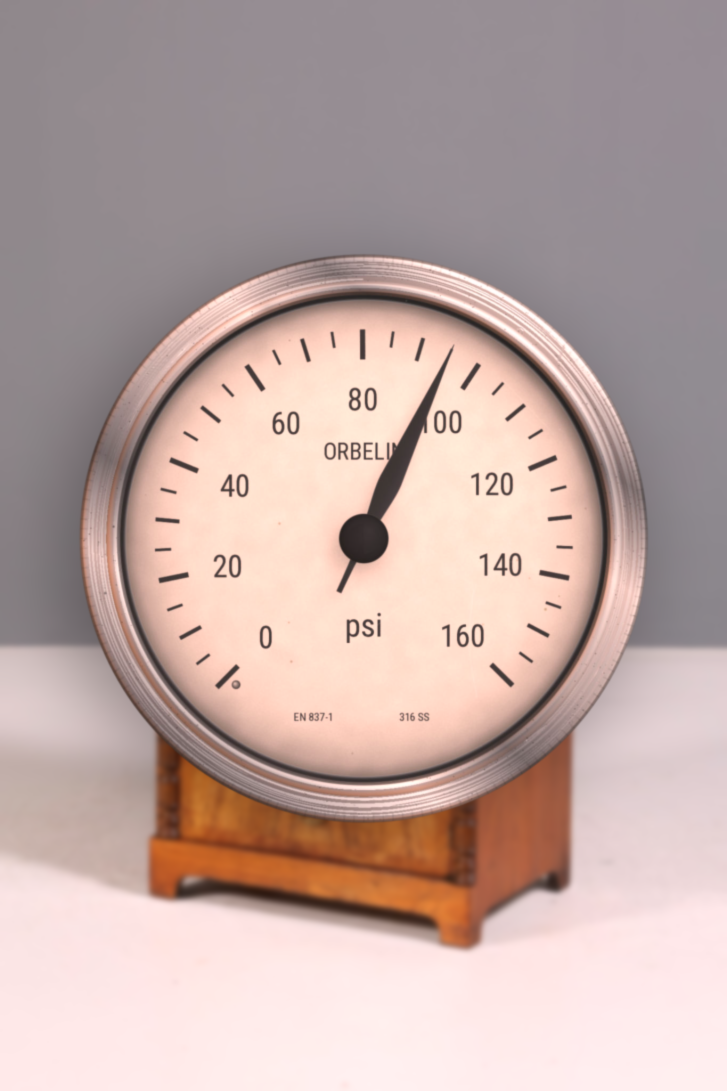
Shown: 95 psi
